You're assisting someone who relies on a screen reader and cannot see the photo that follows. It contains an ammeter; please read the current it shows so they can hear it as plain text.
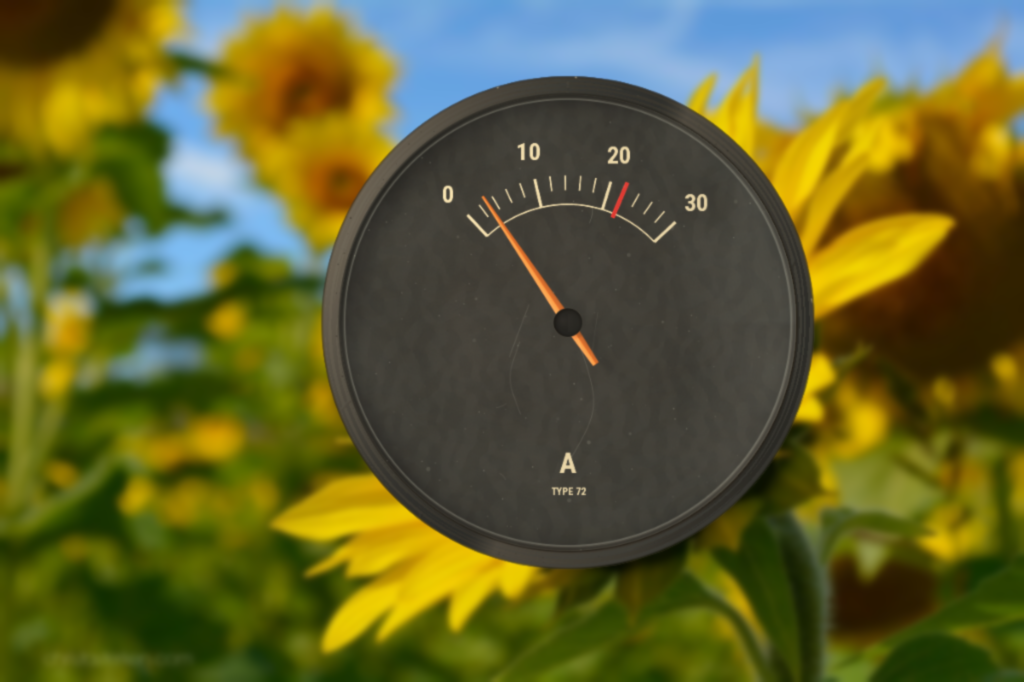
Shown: 3 A
